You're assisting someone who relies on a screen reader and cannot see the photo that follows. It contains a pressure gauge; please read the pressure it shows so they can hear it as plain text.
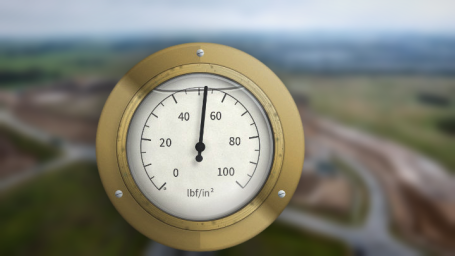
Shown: 52.5 psi
